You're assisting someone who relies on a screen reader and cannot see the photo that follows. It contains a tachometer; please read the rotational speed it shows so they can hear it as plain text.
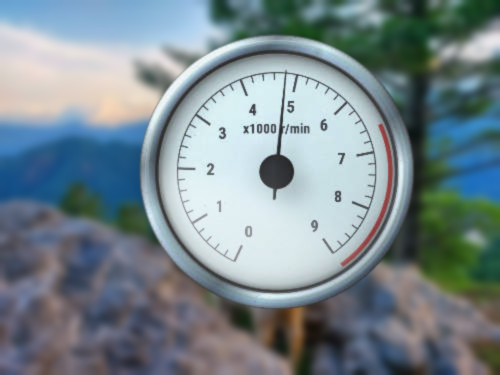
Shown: 4800 rpm
